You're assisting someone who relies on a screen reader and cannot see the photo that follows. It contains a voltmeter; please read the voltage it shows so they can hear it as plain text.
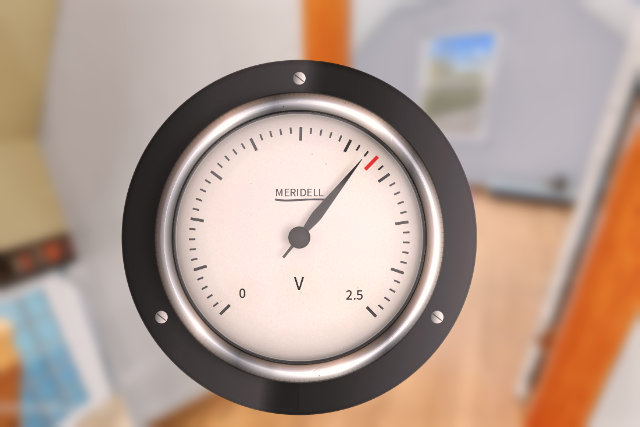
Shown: 1.6 V
